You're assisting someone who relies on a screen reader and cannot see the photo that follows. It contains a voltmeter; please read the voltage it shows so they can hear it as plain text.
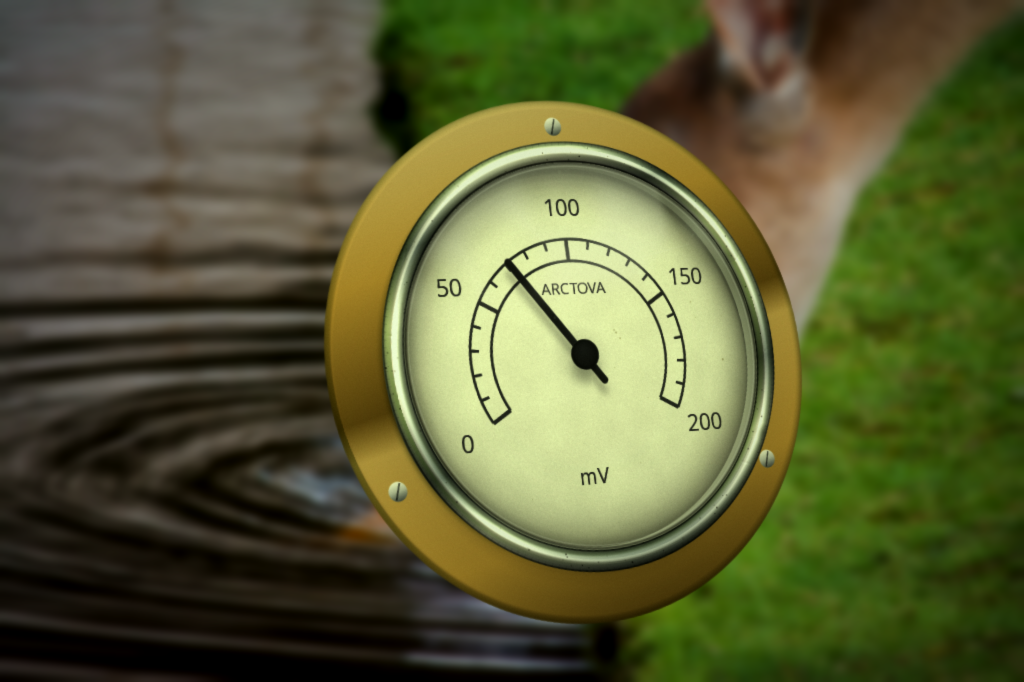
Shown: 70 mV
